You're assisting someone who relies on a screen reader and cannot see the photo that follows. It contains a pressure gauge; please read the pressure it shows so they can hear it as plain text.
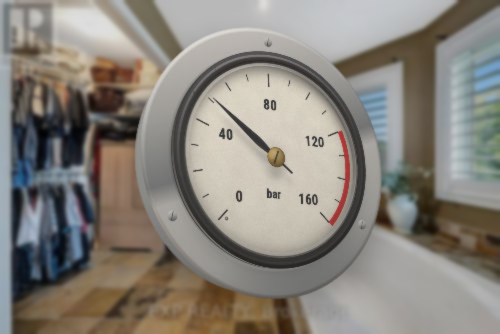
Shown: 50 bar
